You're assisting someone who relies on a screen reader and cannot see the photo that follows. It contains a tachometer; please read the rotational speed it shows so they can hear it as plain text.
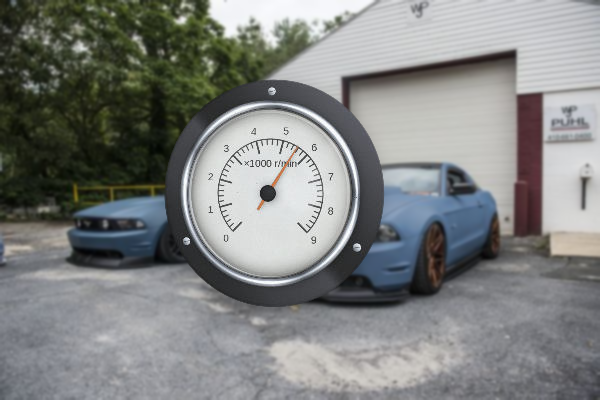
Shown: 5600 rpm
